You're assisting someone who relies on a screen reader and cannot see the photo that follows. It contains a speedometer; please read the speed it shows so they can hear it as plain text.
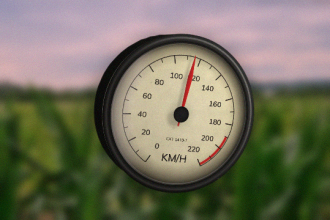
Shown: 115 km/h
